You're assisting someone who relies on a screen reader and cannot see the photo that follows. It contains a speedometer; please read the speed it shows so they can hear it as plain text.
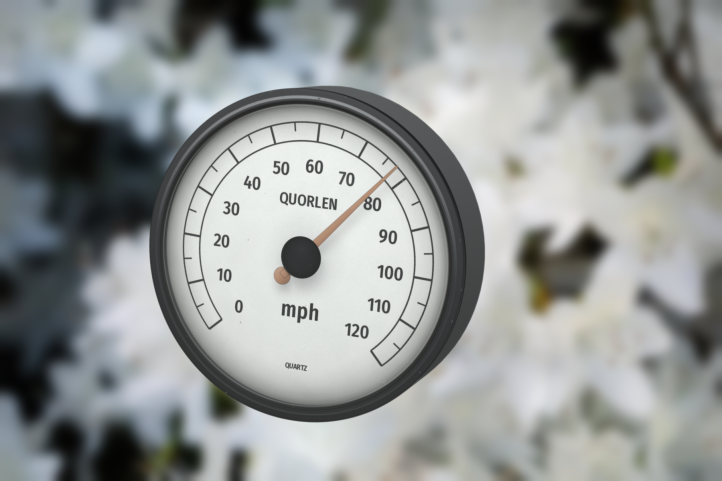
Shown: 77.5 mph
